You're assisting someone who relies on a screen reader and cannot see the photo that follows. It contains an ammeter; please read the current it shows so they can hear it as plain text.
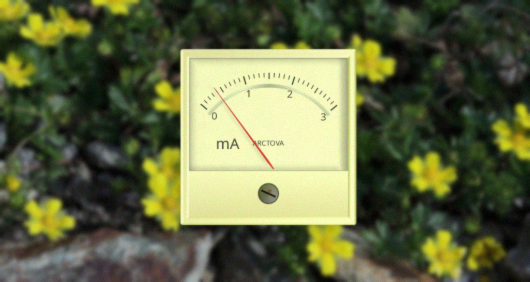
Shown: 0.4 mA
